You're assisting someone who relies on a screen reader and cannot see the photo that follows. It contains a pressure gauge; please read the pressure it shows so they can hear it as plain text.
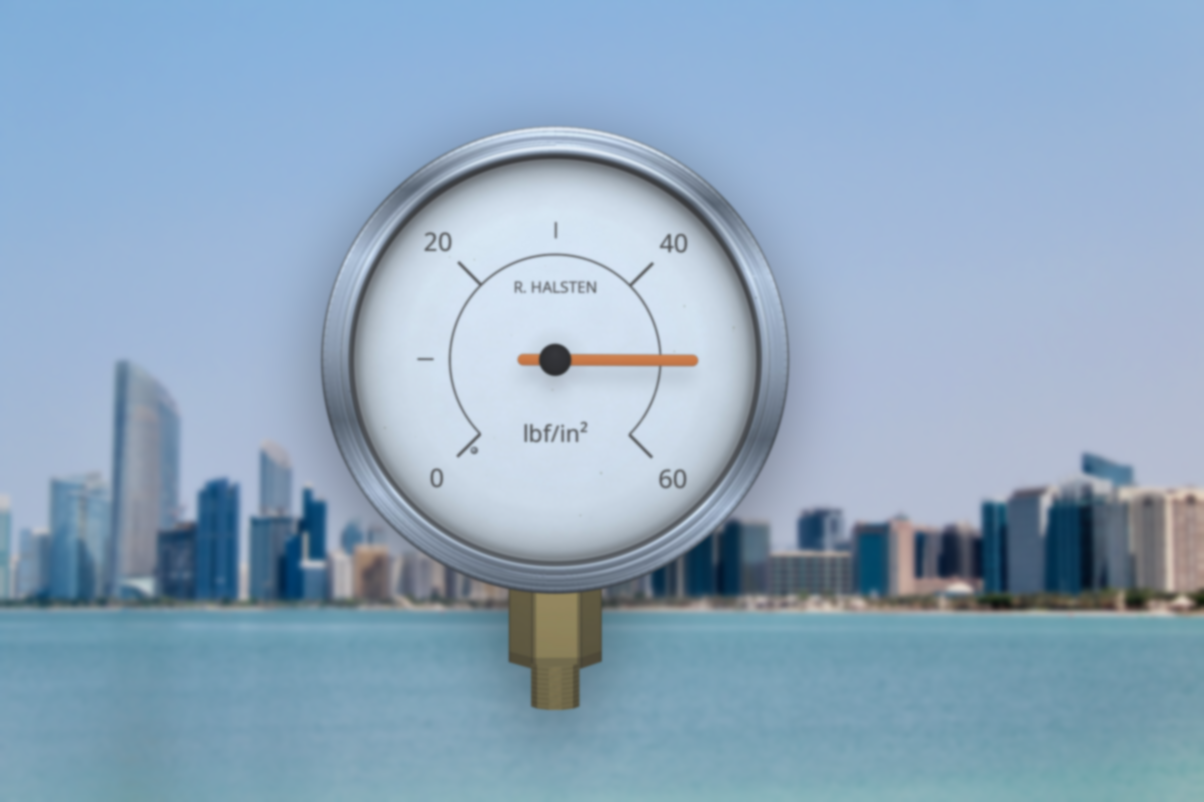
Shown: 50 psi
